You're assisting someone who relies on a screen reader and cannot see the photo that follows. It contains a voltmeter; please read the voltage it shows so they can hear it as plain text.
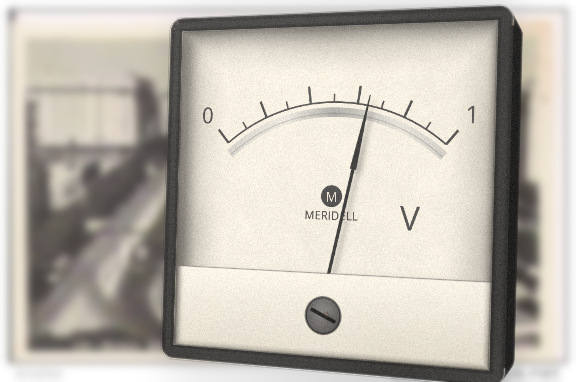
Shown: 0.65 V
